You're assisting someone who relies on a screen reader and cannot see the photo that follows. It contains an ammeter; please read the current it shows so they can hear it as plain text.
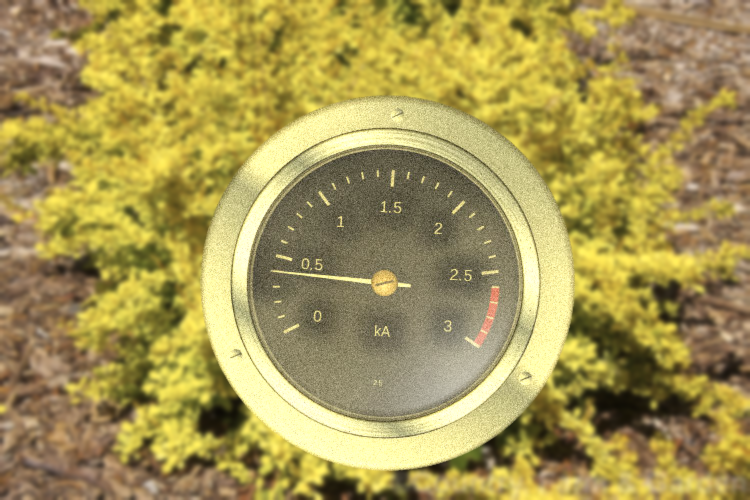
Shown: 0.4 kA
